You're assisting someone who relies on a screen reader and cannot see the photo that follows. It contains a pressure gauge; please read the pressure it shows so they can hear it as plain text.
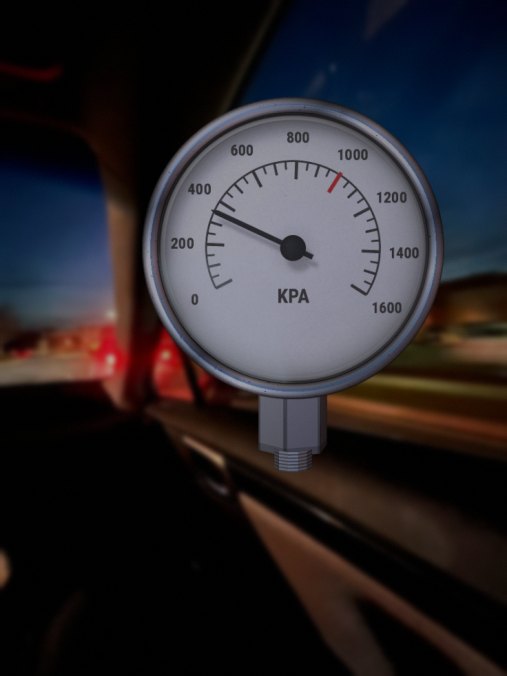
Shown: 350 kPa
